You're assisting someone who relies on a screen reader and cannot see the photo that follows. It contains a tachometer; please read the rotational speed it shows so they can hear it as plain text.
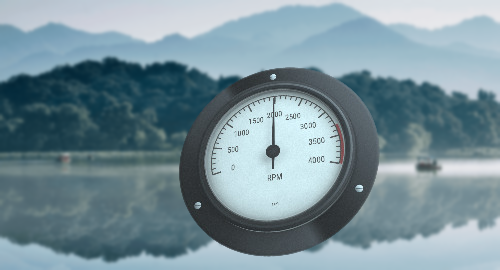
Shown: 2000 rpm
